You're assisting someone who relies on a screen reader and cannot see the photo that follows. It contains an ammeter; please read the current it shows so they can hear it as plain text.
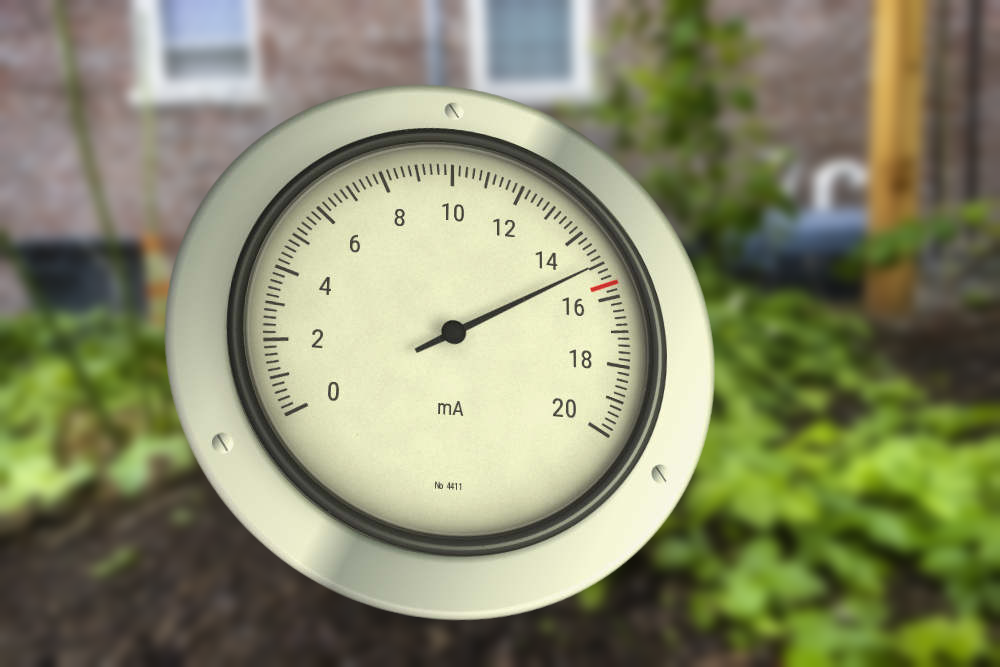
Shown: 15 mA
